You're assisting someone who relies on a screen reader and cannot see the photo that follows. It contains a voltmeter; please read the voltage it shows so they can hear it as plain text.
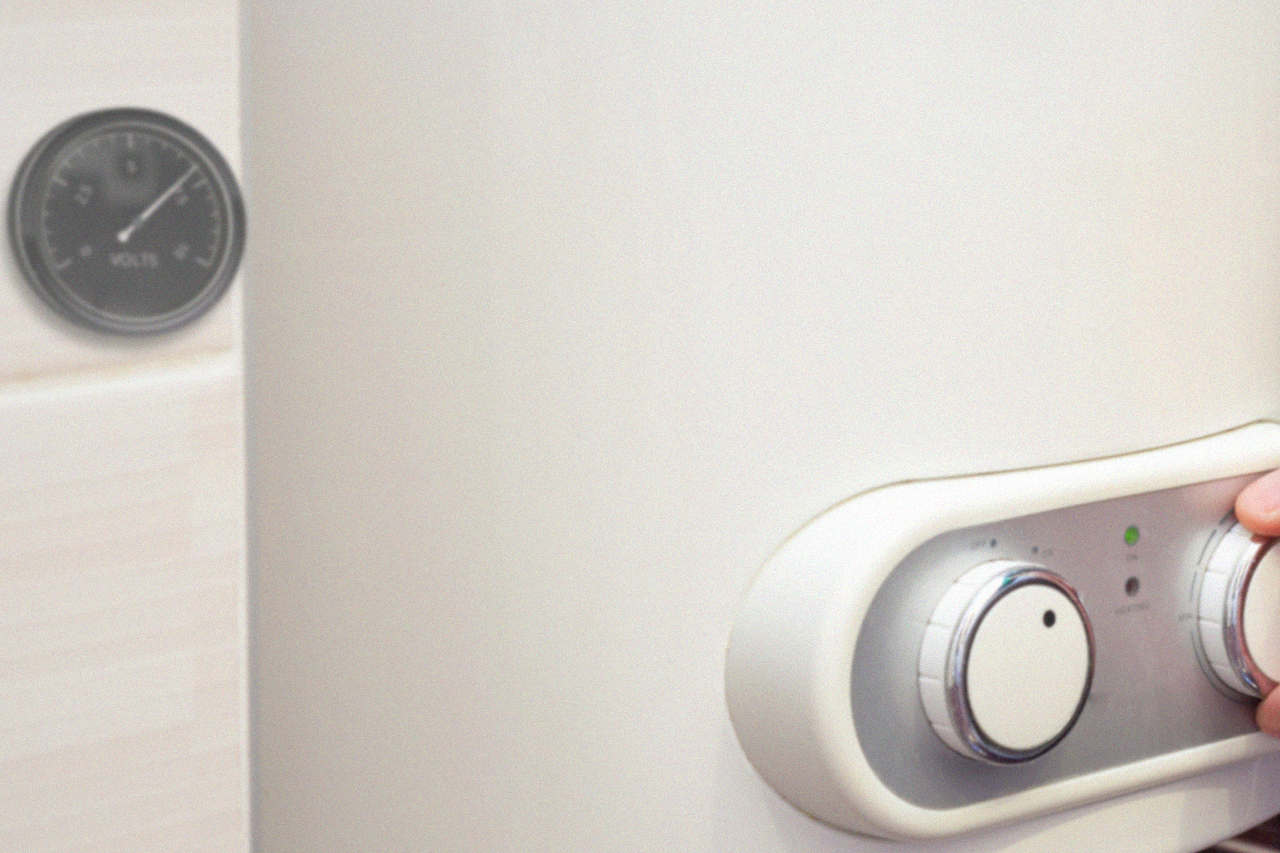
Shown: 7 V
